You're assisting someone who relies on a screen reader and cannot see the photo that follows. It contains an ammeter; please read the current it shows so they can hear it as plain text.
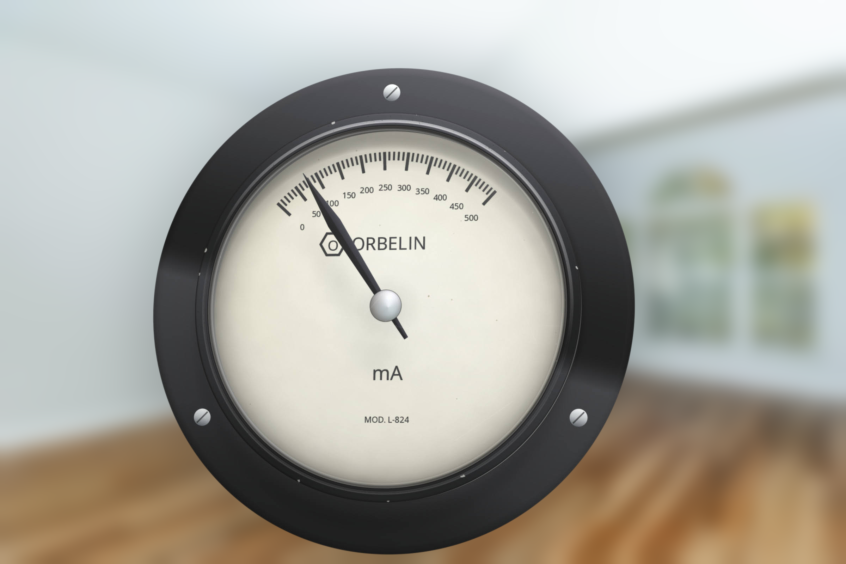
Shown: 80 mA
